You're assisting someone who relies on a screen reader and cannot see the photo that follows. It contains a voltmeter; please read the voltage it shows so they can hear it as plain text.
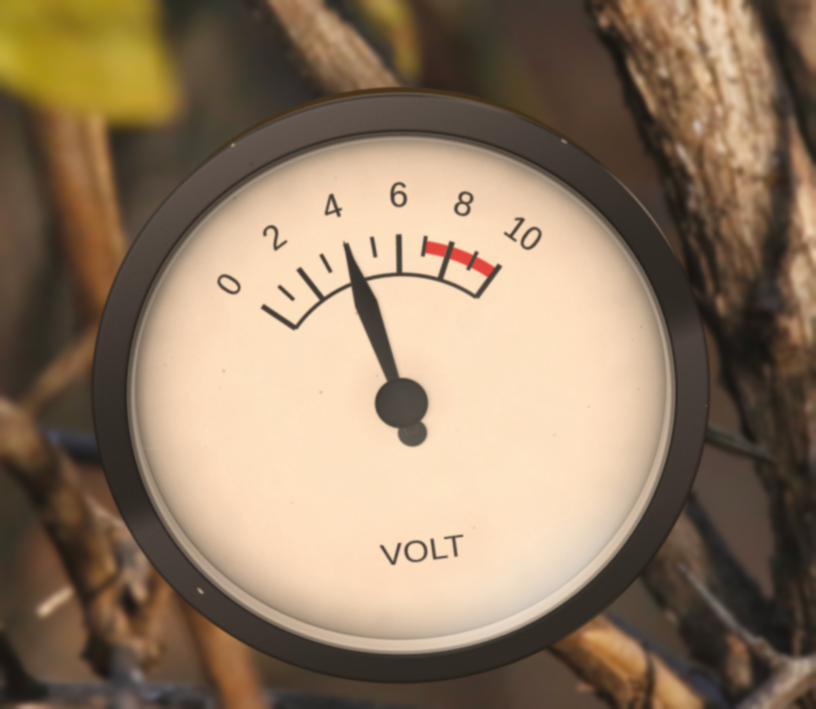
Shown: 4 V
